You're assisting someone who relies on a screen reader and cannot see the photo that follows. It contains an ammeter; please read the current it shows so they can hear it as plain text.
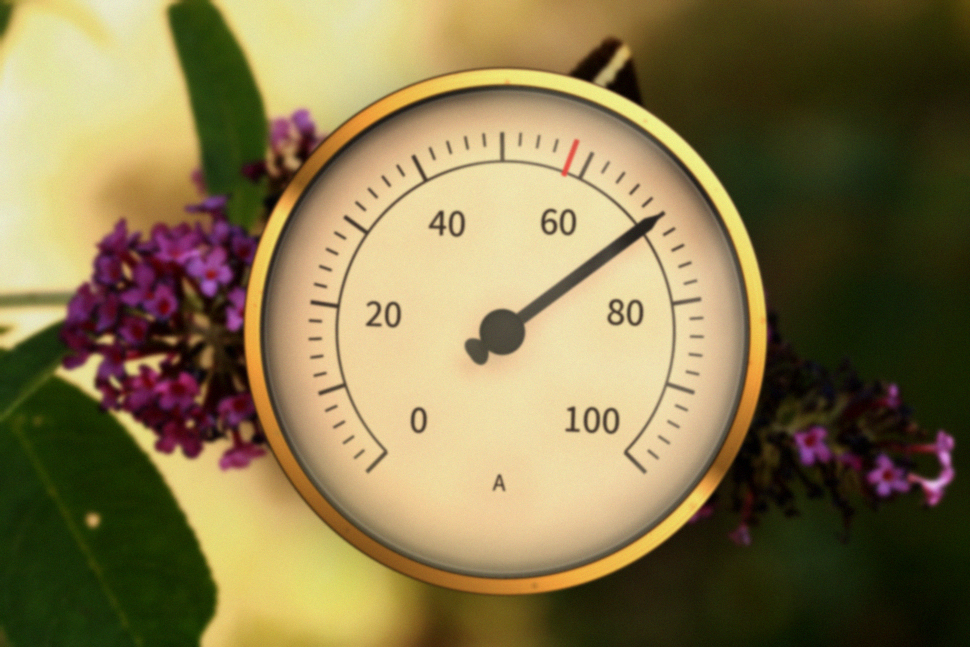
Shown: 70 A
